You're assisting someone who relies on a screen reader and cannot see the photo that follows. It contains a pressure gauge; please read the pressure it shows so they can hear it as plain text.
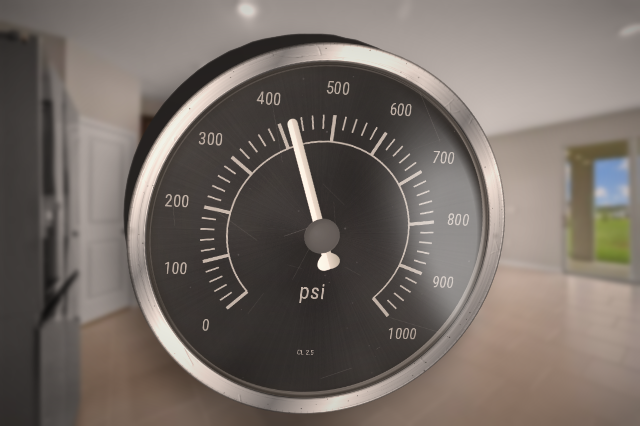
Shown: 420 psi
